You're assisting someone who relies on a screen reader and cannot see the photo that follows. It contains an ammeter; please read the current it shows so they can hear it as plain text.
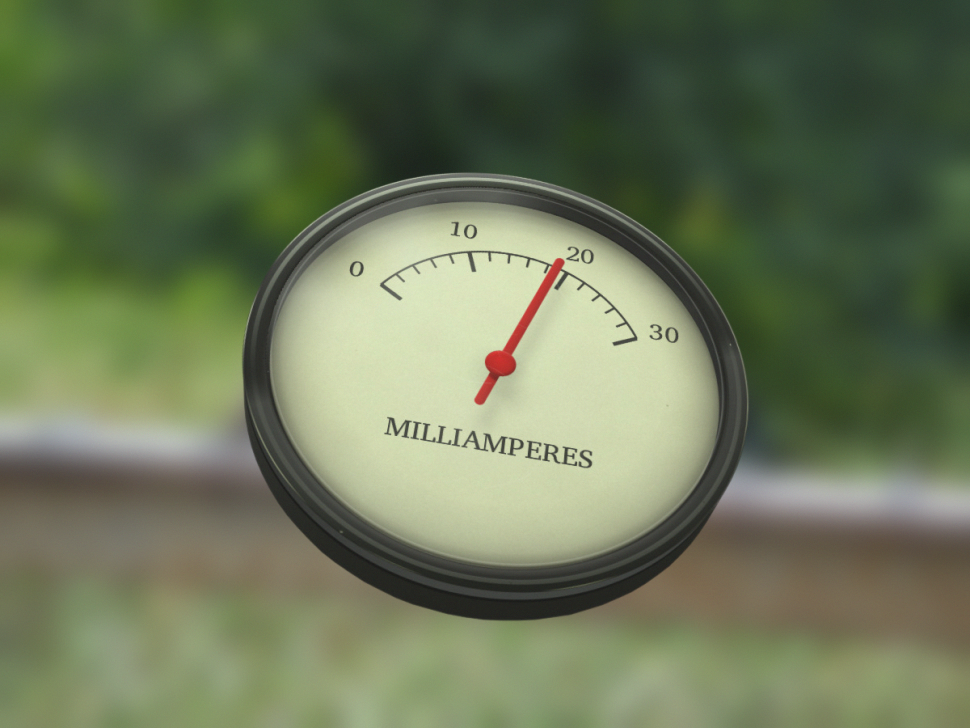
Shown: 19 mA
